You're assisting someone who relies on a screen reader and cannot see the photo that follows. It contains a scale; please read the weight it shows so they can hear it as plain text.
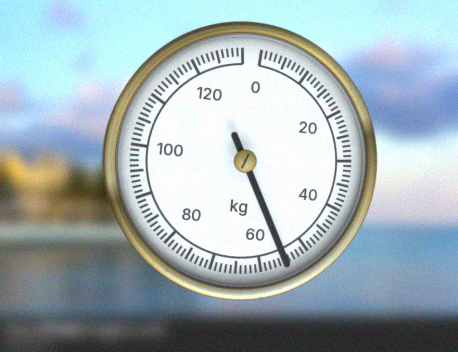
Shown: 55 kg
